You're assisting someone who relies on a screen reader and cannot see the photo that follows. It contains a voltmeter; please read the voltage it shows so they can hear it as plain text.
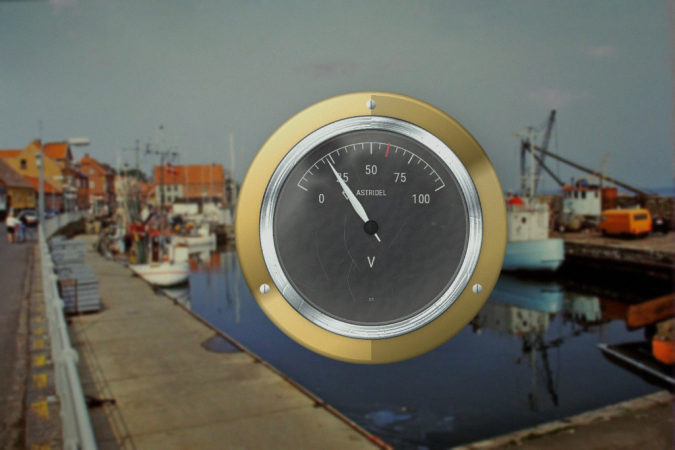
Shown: 22.5 V
